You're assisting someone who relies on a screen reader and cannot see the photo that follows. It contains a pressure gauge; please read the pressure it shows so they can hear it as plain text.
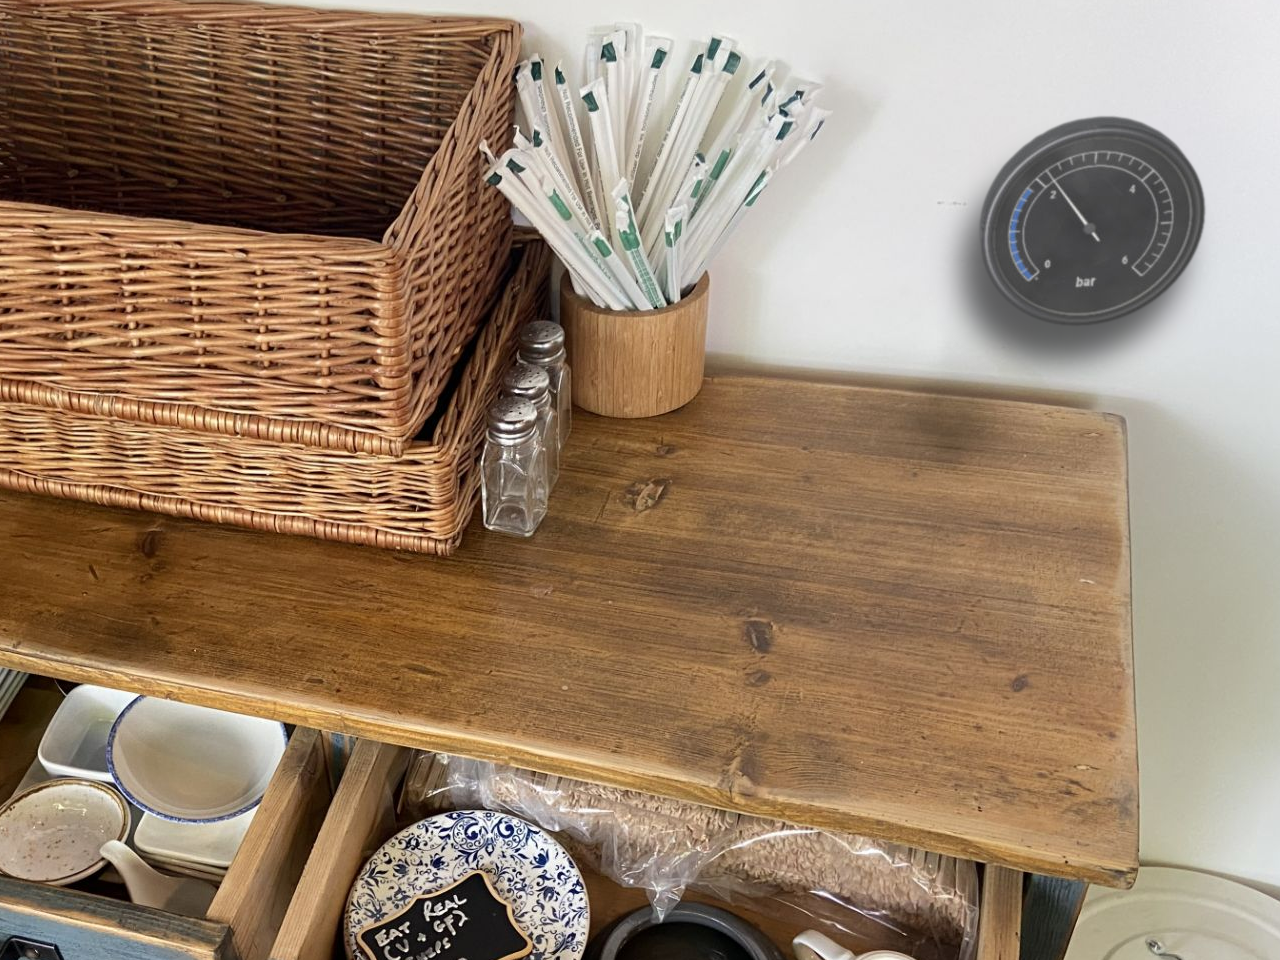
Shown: 2.2 bar
